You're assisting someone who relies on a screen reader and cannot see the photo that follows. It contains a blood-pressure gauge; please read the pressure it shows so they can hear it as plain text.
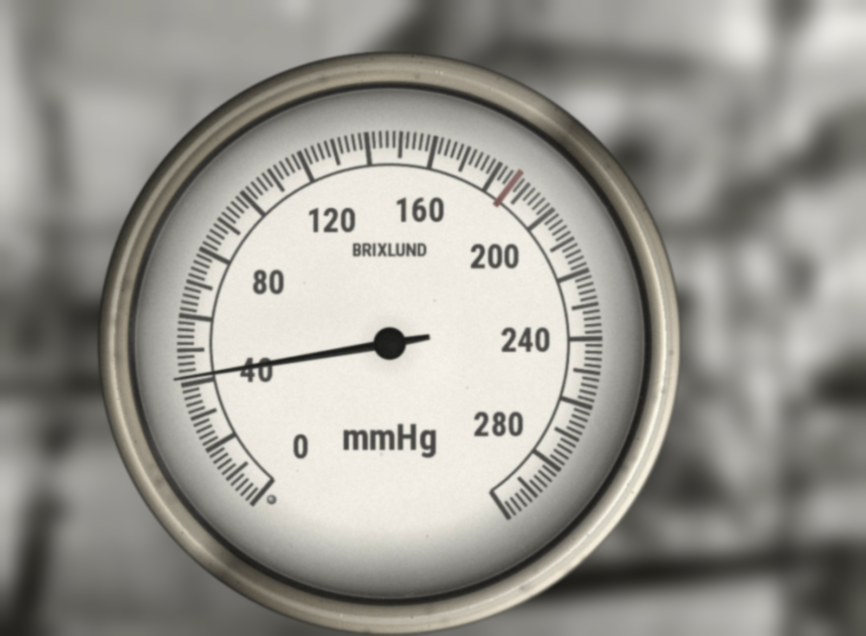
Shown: 42 mmHg
